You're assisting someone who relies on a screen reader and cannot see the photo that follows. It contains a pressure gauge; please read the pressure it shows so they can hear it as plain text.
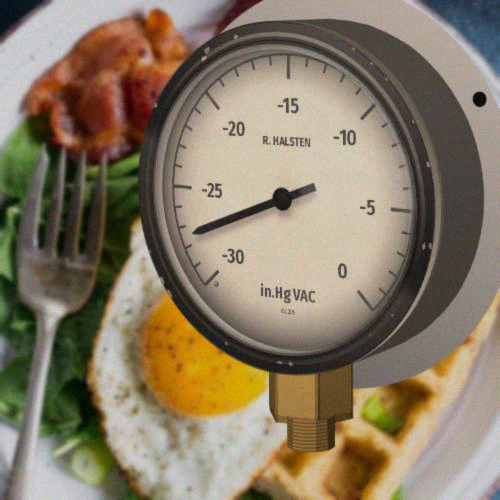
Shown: -27.5 inHg
